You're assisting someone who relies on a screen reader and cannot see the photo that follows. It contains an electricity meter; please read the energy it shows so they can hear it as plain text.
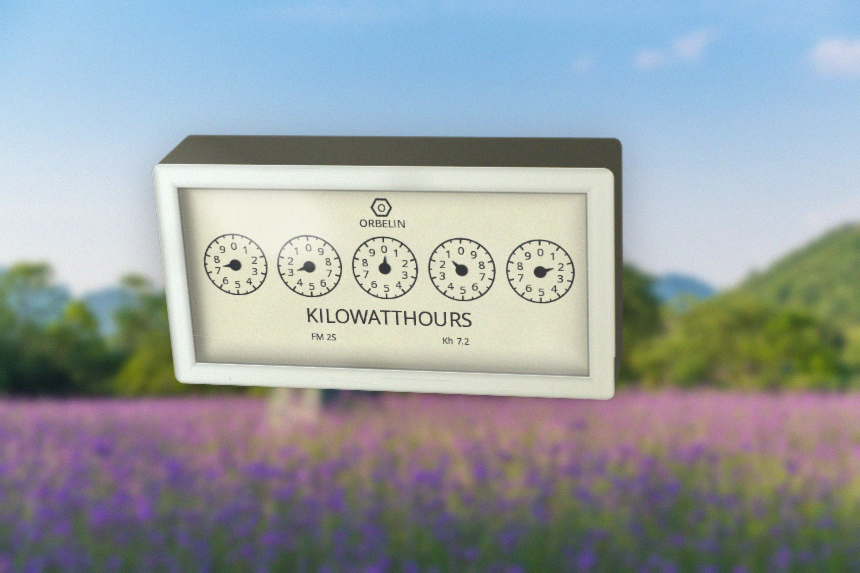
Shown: 73012 kWh
